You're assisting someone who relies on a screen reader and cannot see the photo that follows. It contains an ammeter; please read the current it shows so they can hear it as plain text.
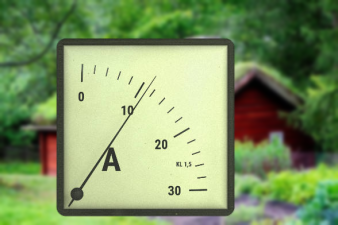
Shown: 11 A
